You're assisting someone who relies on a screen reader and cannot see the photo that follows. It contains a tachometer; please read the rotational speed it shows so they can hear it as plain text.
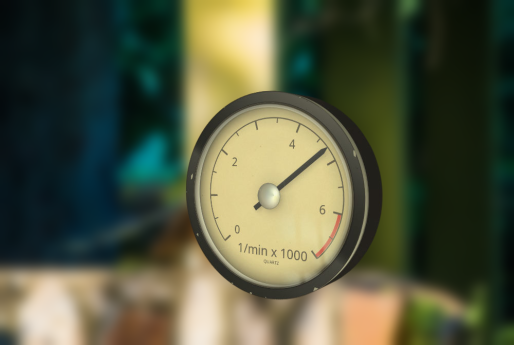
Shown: 4750 rpm
